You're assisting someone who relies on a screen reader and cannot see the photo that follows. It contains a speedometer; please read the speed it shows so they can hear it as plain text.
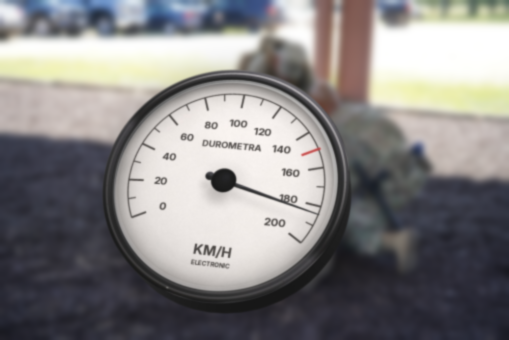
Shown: 185 km/h
